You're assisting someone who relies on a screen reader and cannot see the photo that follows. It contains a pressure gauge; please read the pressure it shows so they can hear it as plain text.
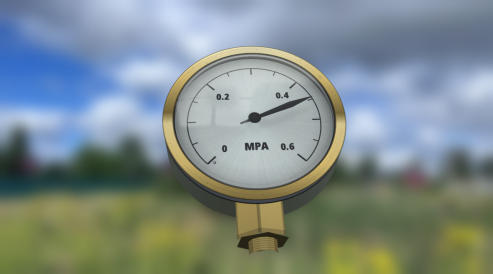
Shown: 0.45 MPa
